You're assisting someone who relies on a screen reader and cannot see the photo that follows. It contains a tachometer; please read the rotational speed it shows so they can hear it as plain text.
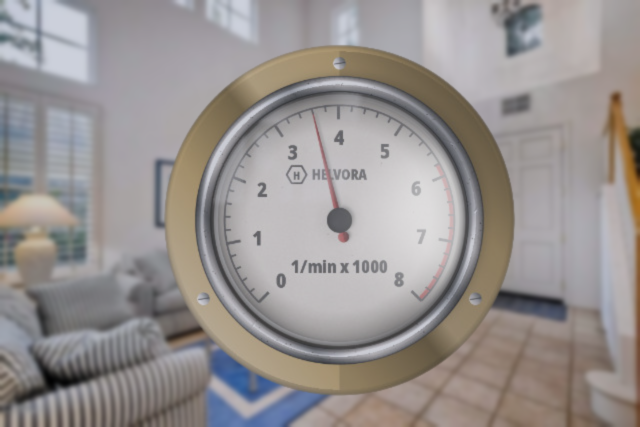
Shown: 3600 rpm
